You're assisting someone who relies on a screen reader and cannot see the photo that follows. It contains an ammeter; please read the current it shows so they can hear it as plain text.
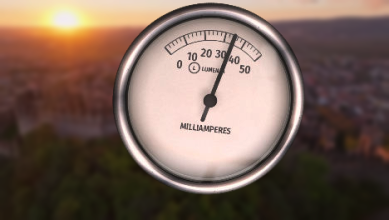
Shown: 34 mA
